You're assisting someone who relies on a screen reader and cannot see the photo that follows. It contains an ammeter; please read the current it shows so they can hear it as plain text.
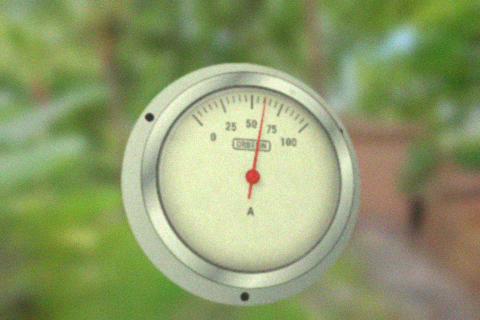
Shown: 60 A
